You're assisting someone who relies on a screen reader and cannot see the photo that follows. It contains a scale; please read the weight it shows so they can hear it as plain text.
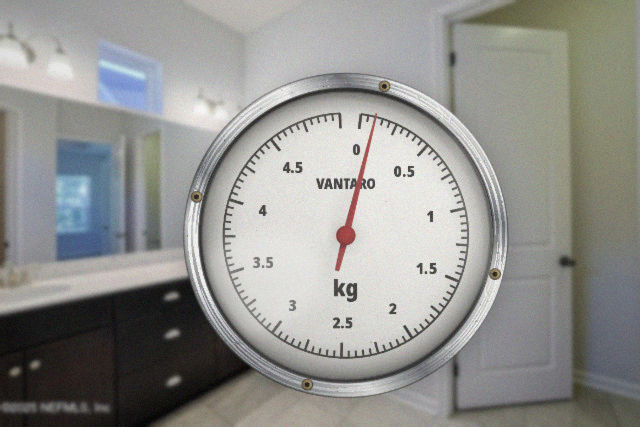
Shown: 0.1 kg
